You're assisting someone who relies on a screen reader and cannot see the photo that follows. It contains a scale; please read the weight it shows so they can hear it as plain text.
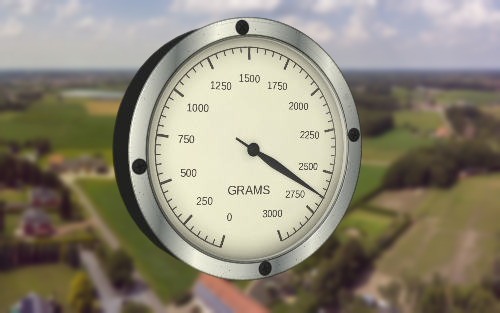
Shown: 2650 g
